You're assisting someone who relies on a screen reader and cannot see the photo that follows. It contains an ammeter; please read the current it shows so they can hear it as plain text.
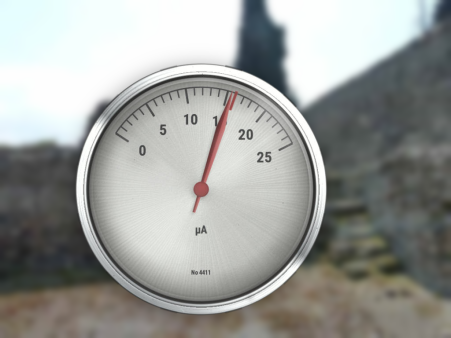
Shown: 15.5 µA
